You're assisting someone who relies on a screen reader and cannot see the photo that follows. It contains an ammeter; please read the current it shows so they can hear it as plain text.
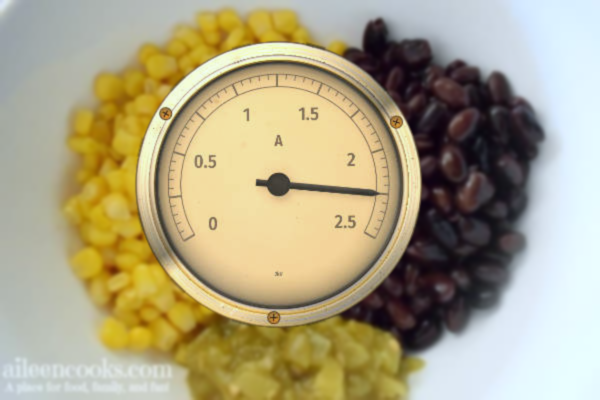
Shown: 2.25 A
